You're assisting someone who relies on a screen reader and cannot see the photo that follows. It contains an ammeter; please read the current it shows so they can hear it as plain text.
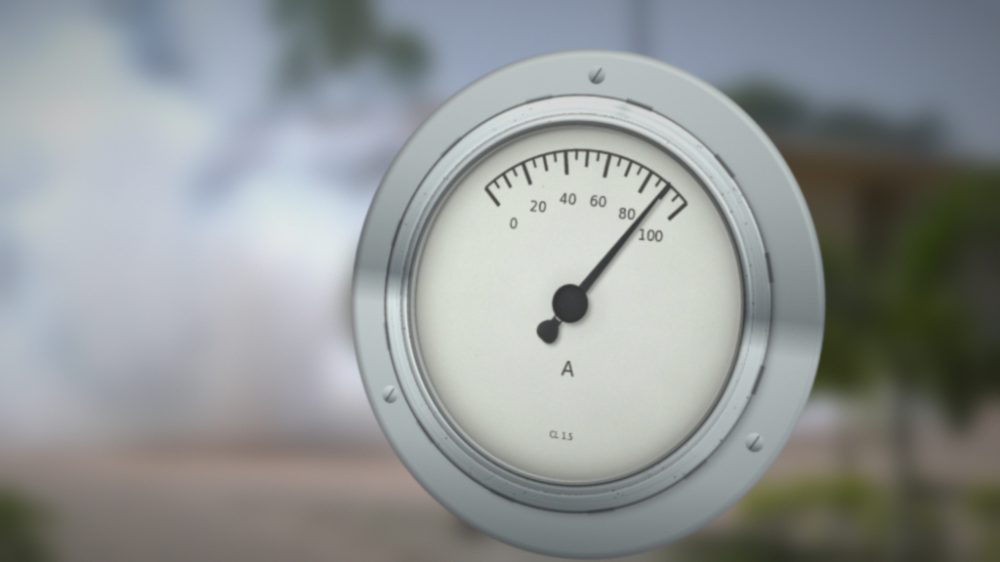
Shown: 90 A
